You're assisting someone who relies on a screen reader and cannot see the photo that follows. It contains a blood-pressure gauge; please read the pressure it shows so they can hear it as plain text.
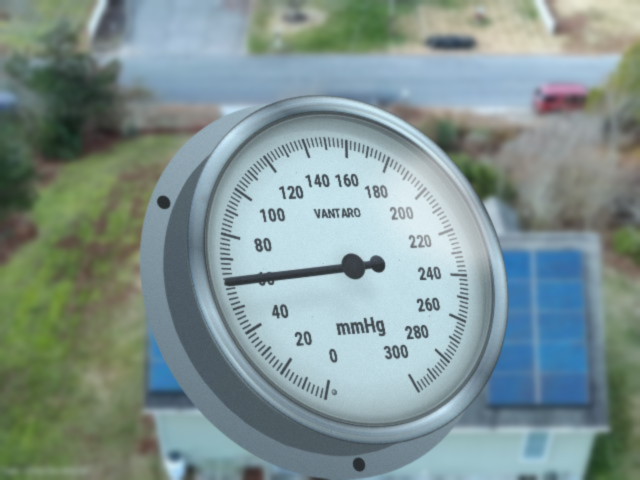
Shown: 60 mmHg
